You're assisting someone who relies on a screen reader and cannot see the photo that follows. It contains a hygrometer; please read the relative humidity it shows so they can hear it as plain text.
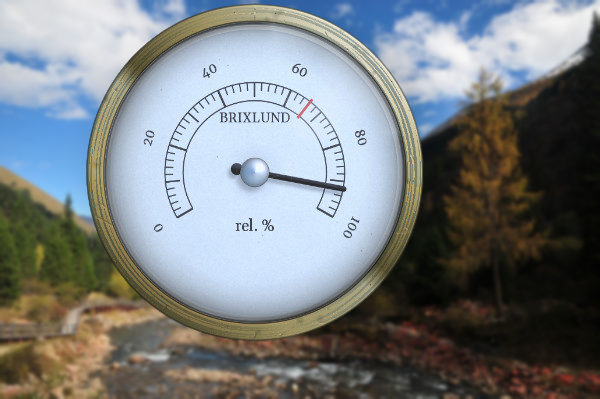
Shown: 92 %
